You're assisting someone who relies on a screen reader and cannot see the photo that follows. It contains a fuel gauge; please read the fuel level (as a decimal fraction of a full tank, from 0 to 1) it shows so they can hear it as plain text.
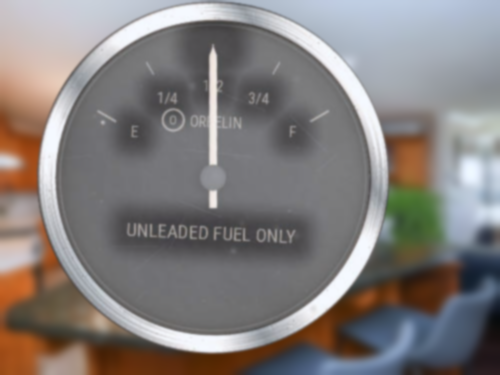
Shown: 0.5
